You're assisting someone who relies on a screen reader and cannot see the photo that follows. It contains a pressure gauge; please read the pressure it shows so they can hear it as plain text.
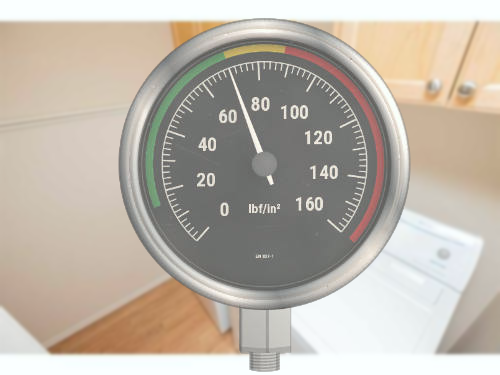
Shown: 70 psi
